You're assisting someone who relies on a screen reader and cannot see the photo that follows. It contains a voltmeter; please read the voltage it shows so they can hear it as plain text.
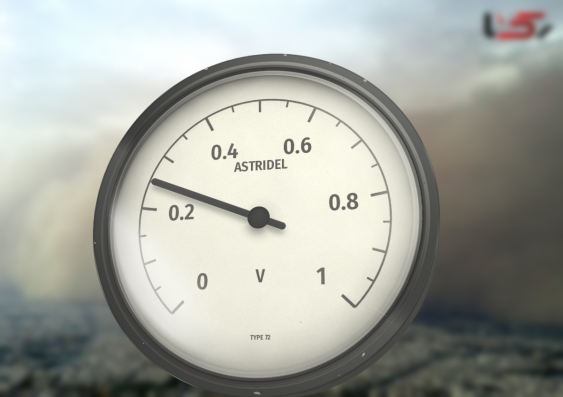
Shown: 0.25 V
